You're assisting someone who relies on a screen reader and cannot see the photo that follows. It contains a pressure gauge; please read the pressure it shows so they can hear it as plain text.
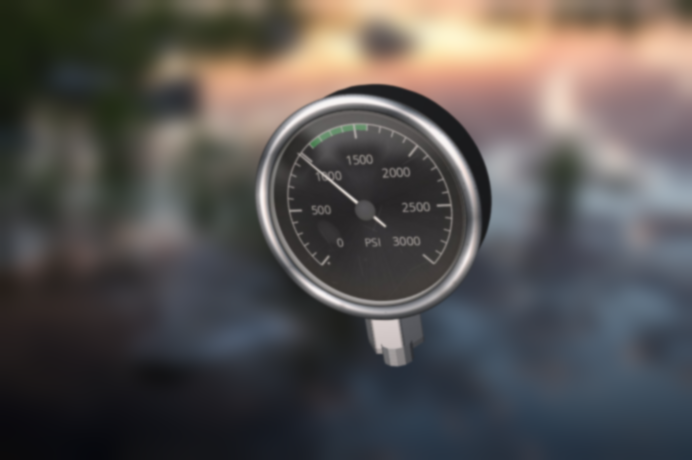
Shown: 1000 psi
